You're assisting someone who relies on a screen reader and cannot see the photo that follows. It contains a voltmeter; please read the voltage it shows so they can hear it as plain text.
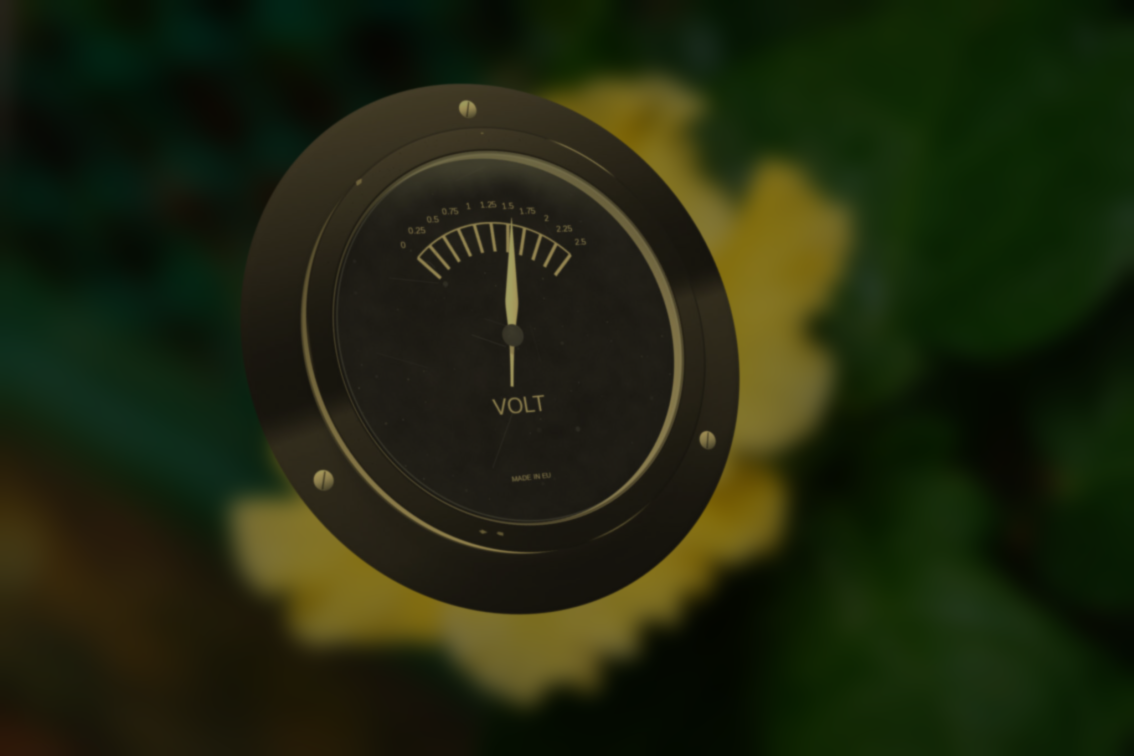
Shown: 1.5 V
